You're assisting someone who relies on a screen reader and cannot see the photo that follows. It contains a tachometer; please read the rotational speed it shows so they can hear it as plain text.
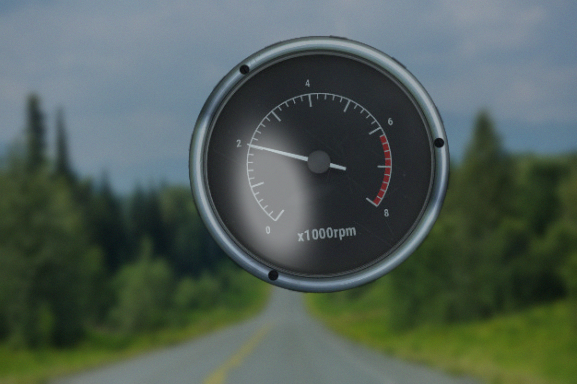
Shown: 2000 rpm
